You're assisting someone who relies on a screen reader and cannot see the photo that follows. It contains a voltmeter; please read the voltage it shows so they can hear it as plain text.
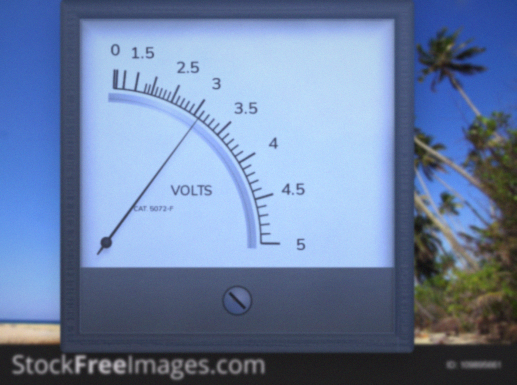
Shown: 3.1 V
